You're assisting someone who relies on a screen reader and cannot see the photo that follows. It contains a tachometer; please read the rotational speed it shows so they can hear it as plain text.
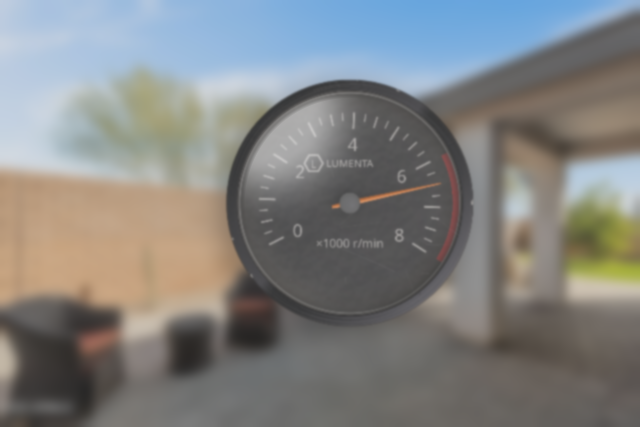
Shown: 6500 rpm
